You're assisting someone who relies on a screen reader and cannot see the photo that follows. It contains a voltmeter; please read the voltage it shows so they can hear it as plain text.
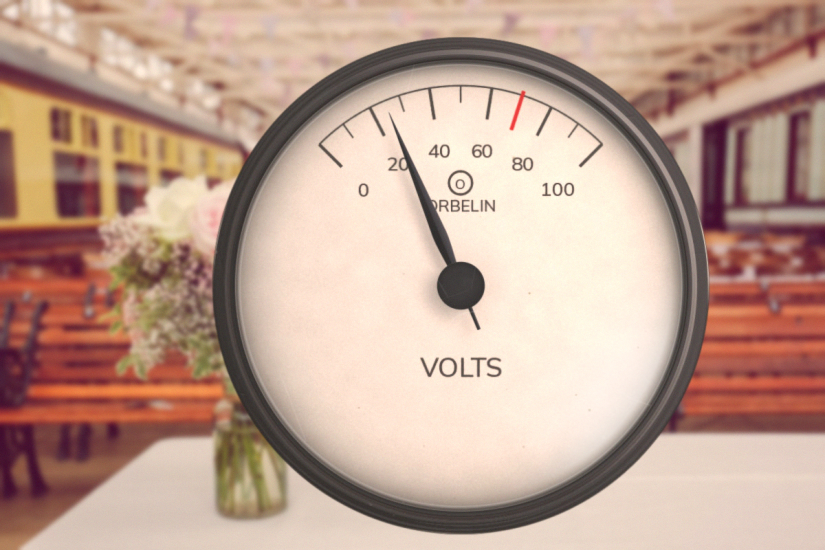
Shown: 25 V
